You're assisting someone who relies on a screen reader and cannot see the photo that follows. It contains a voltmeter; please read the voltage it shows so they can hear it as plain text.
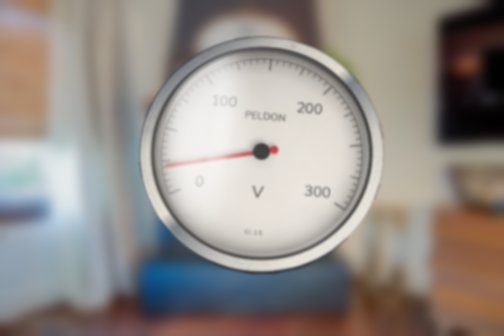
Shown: 20 V
